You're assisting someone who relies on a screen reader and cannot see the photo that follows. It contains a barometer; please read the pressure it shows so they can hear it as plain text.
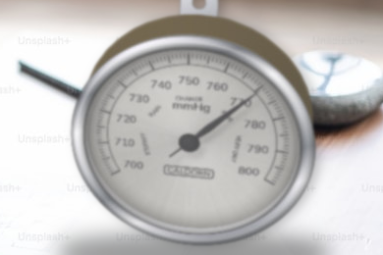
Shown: 770 mmHg
